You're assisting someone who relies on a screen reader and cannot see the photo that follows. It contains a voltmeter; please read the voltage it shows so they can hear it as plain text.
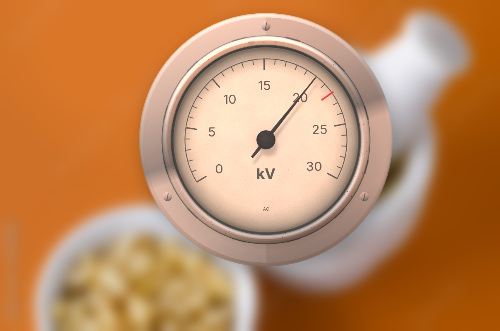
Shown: 20 kV
